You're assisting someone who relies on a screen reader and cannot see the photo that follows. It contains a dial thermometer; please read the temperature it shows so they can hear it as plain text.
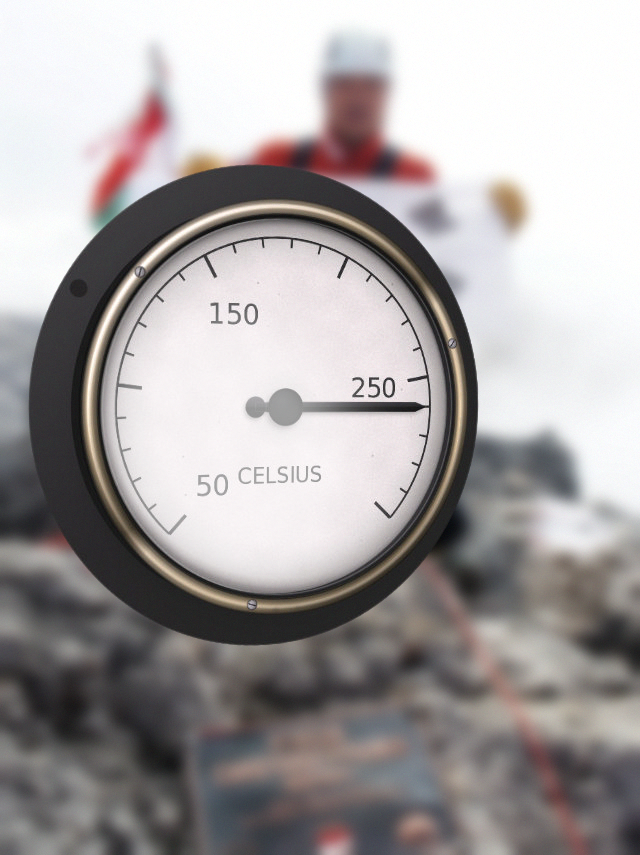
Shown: 260 °C
